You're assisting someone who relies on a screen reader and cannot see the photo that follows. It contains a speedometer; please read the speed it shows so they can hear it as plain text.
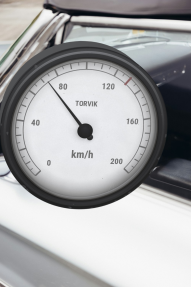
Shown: 72.5 km/h
